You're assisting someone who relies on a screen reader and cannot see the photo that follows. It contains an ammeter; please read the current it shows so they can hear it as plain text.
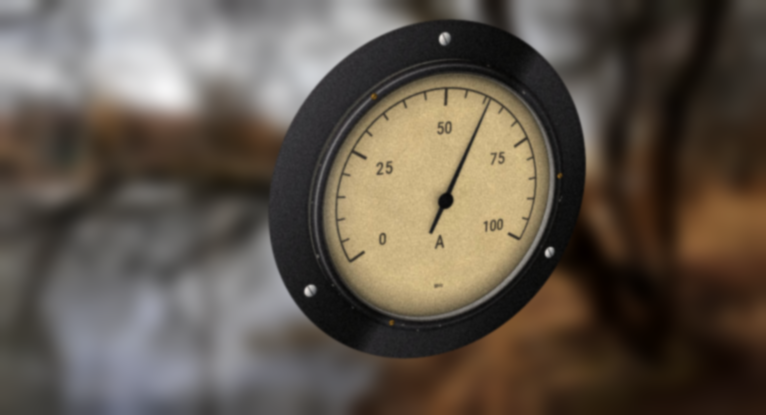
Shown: 60 A
